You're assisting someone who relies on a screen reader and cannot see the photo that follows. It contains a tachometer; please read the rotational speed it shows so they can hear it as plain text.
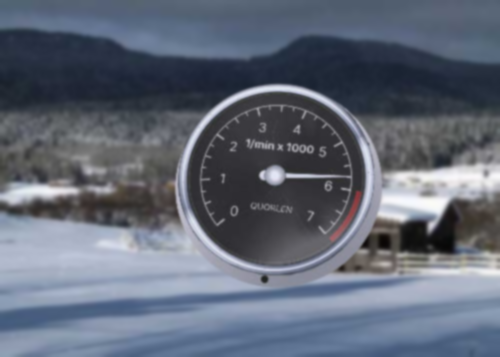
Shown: 5750 rpm
